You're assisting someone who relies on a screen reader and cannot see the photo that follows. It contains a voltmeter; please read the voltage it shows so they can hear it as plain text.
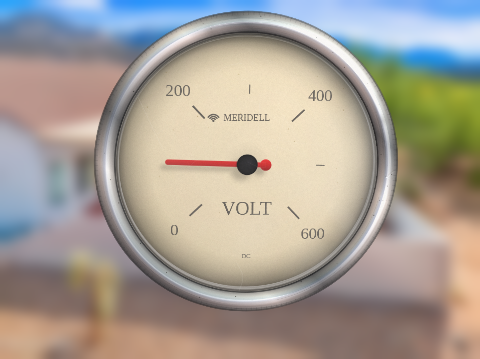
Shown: 100 V
